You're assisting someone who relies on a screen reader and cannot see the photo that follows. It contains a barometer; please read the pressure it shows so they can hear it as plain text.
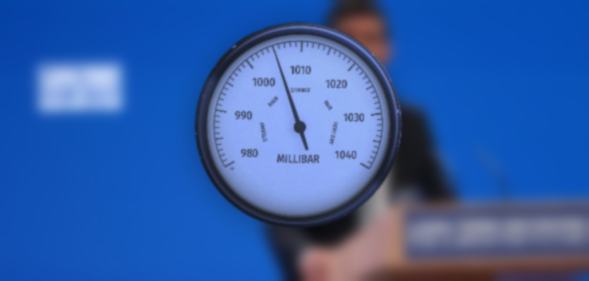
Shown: 1005 mbar
